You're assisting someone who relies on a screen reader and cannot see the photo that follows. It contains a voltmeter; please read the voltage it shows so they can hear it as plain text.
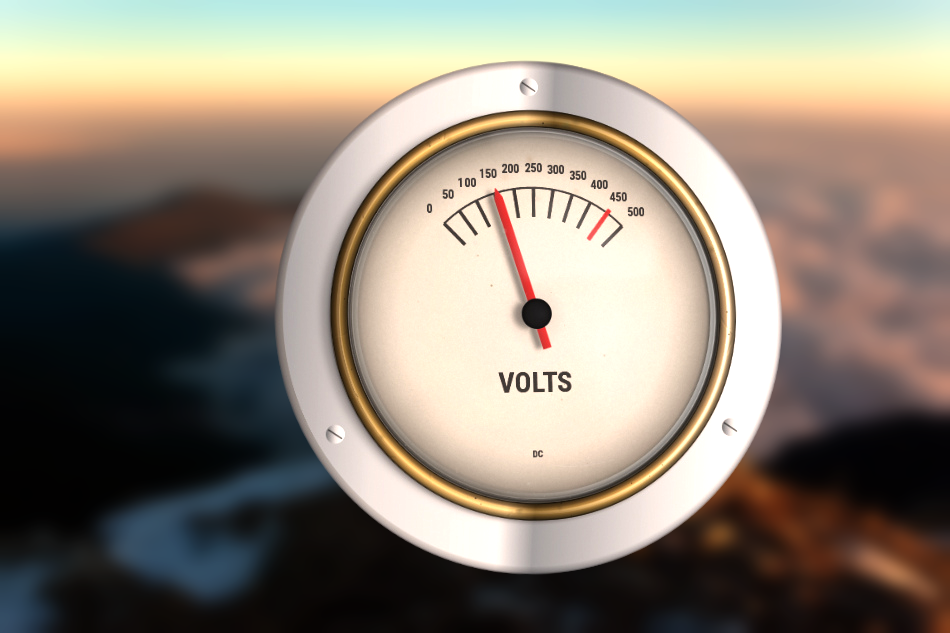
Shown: 150 V
